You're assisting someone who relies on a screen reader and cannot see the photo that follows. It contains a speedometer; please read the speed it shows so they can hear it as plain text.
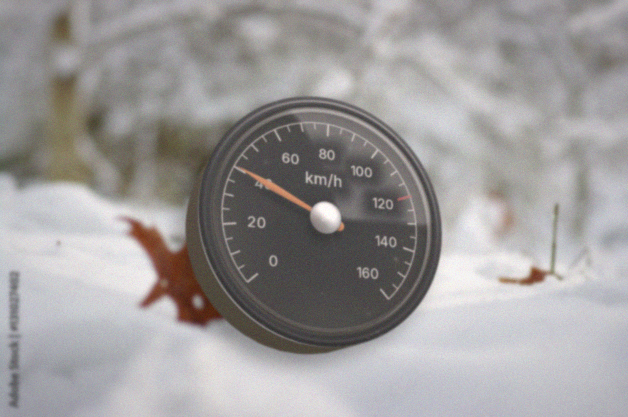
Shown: 40 km/h
